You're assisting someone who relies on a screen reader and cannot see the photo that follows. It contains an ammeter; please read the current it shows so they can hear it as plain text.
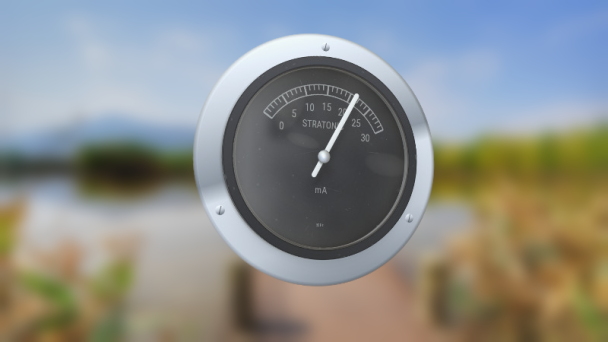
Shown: 21 mA
